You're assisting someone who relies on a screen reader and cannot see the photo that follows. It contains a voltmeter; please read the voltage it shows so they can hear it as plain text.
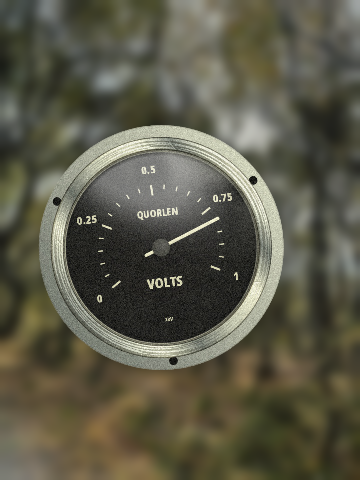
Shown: 0.8 V
